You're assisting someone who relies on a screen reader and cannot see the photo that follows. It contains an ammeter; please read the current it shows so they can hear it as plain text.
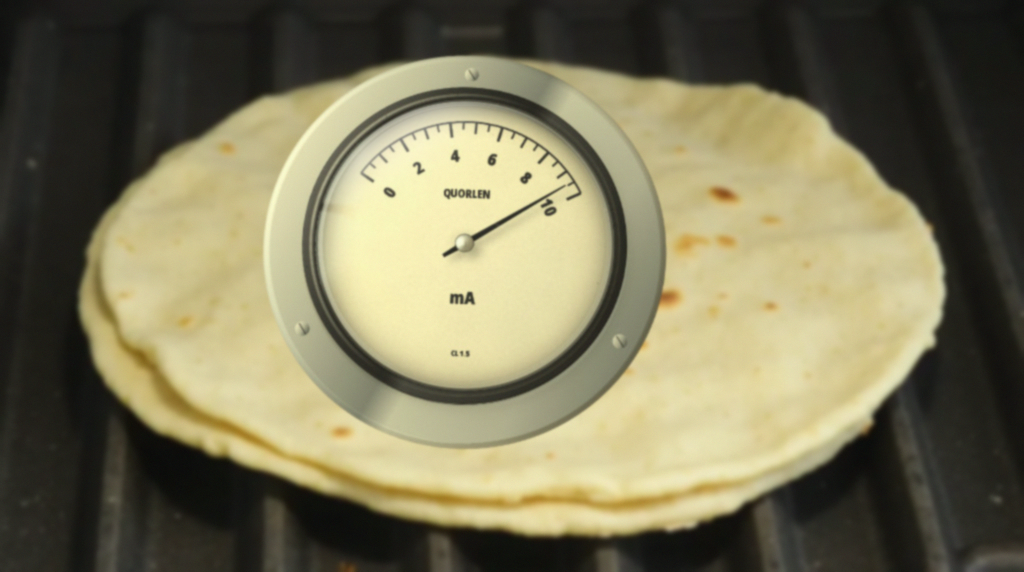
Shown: 9.5 mA
